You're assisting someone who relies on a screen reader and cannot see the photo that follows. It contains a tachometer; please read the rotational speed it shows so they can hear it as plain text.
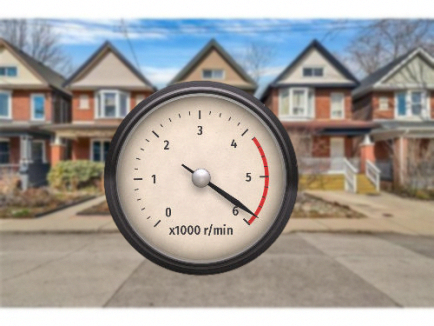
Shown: 5800 rpm
